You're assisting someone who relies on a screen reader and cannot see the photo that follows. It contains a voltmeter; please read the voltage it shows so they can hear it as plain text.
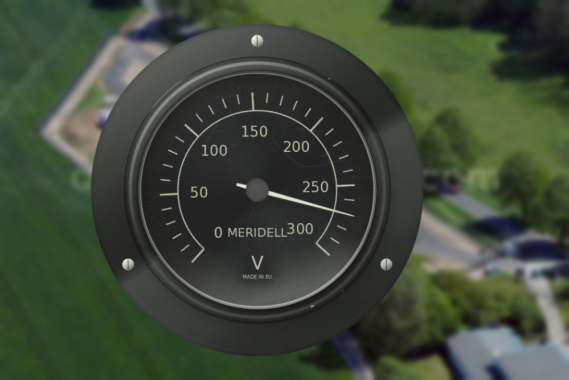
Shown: 270 V
